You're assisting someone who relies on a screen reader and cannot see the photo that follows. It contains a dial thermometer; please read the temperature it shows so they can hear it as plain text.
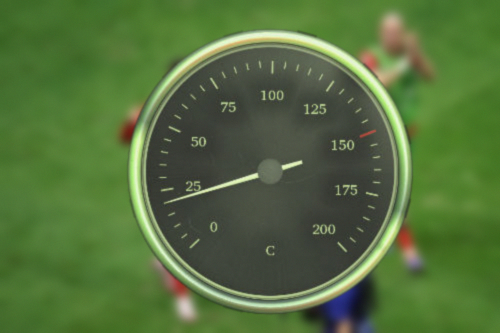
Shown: 20 °C
